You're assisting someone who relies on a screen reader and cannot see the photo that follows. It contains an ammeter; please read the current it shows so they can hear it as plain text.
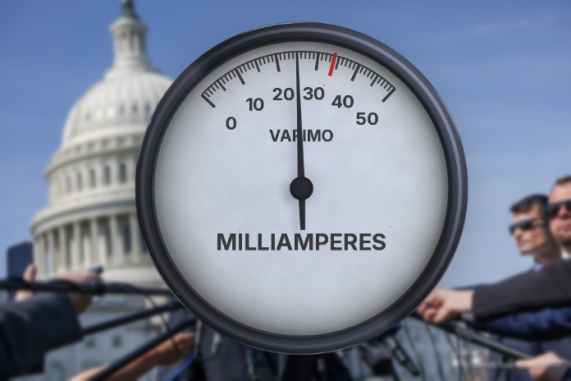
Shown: 25 mA
